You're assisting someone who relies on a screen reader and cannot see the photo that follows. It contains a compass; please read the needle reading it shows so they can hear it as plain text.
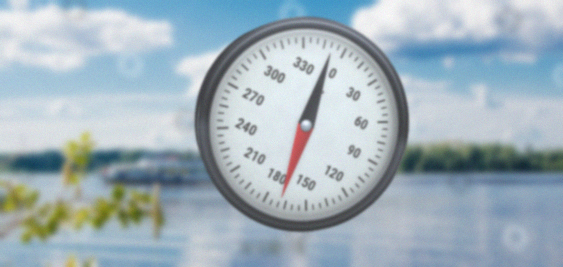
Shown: 170 °
